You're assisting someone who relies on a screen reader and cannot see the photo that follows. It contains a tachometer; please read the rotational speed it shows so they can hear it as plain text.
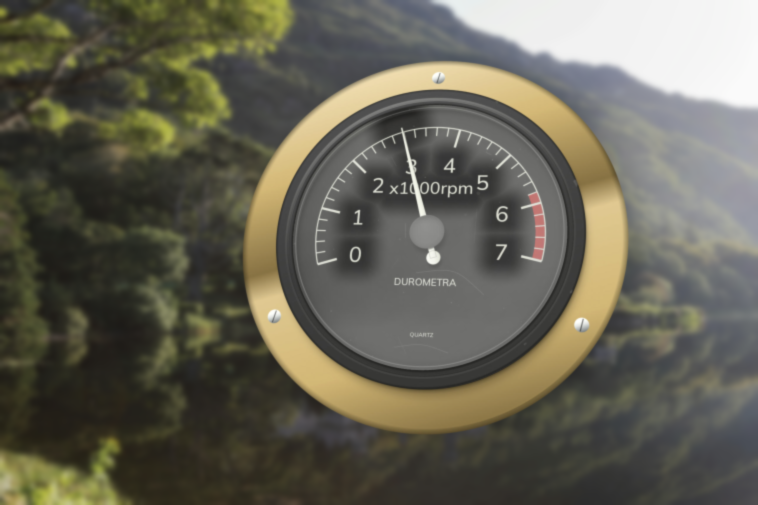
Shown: 3000 rpm
